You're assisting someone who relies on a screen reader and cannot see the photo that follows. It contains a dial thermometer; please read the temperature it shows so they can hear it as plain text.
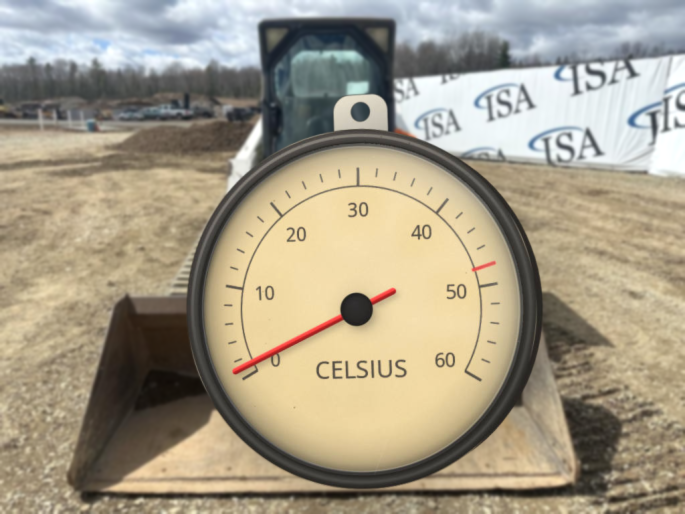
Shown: 1 °C
